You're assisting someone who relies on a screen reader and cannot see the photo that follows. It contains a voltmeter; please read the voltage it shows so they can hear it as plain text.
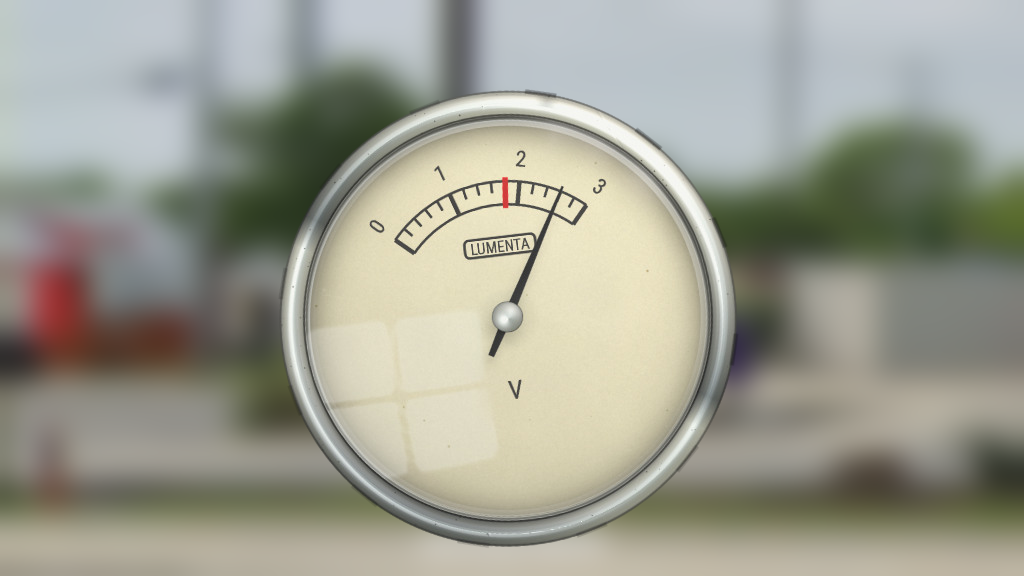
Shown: 2.6 V
